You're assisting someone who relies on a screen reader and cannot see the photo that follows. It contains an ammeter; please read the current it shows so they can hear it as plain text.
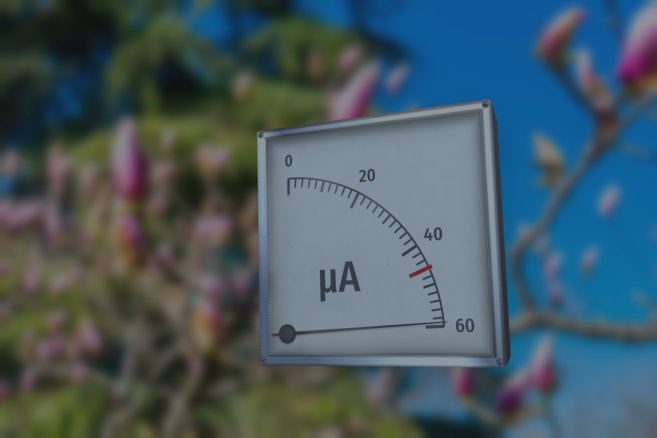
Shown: 59 µA
